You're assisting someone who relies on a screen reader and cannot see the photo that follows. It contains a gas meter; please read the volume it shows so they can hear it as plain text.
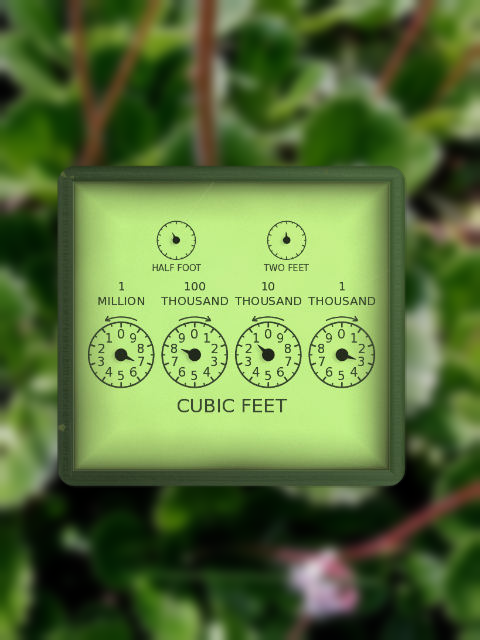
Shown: 681300 ft³
